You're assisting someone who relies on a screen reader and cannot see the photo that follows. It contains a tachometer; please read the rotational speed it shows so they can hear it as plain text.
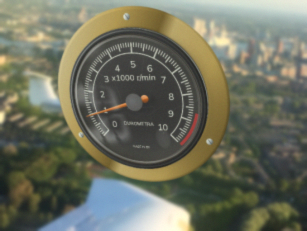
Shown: 1000 rpm
